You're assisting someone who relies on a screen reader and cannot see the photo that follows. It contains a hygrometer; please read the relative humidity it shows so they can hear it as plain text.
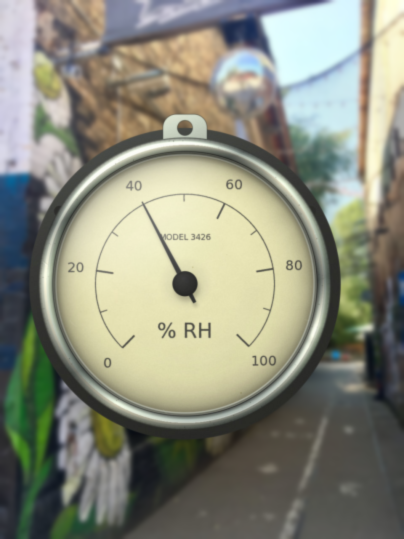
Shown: 40 %
